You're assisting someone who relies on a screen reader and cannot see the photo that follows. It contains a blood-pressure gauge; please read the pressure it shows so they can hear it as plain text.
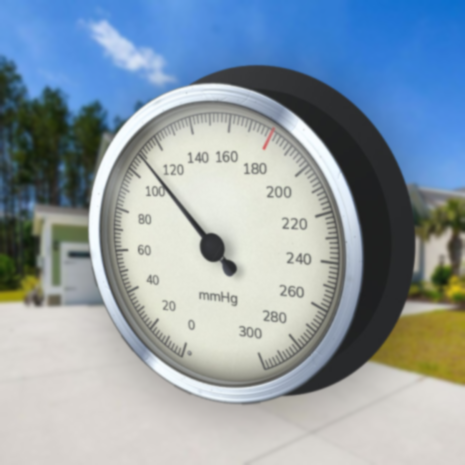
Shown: 110 mmHg
